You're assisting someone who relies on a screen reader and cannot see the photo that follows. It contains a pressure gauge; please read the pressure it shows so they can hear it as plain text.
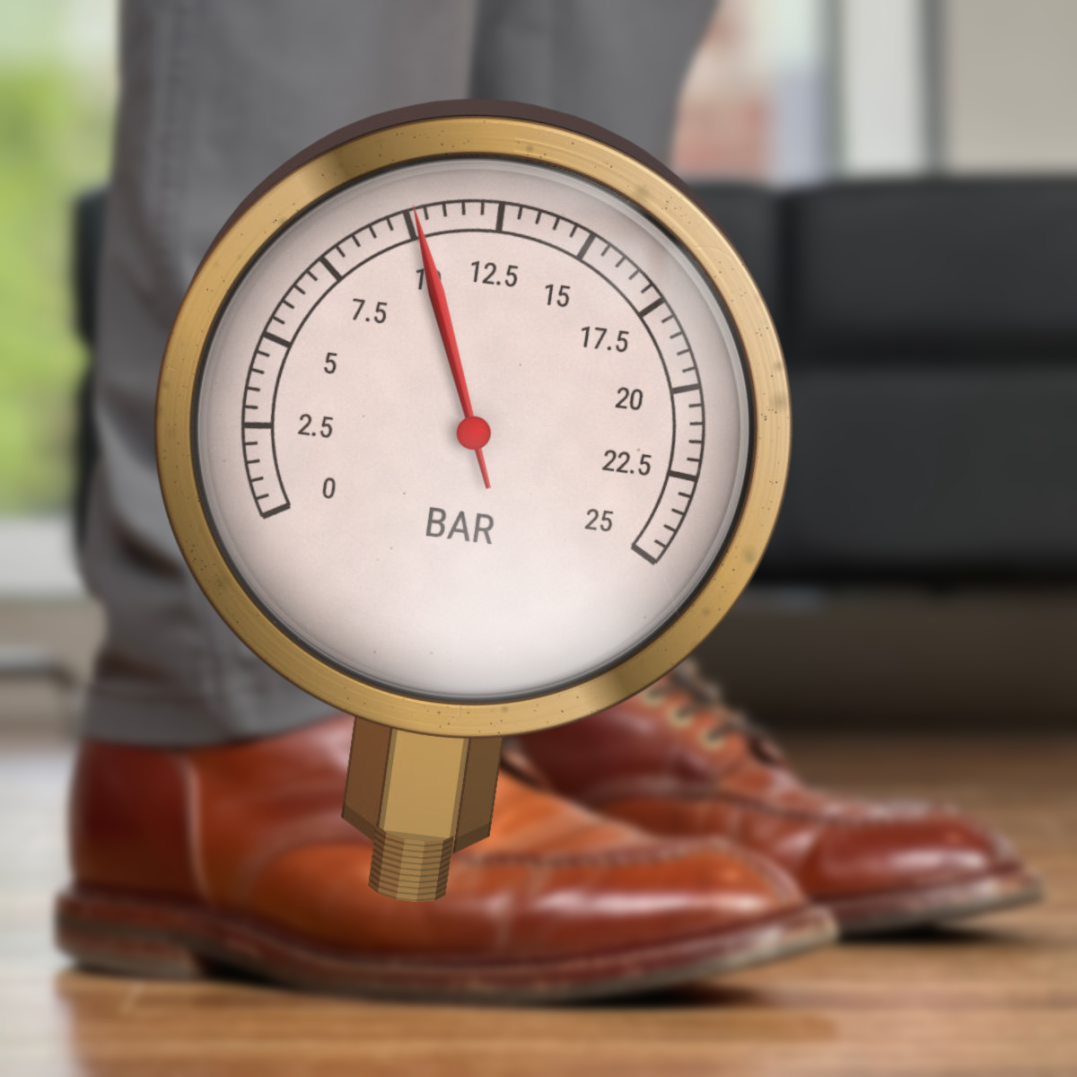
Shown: 10.25 bar
